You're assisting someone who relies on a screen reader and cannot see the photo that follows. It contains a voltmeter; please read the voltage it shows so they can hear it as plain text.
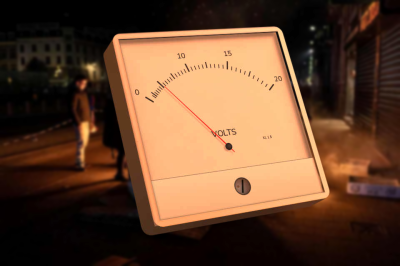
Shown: 5 V
